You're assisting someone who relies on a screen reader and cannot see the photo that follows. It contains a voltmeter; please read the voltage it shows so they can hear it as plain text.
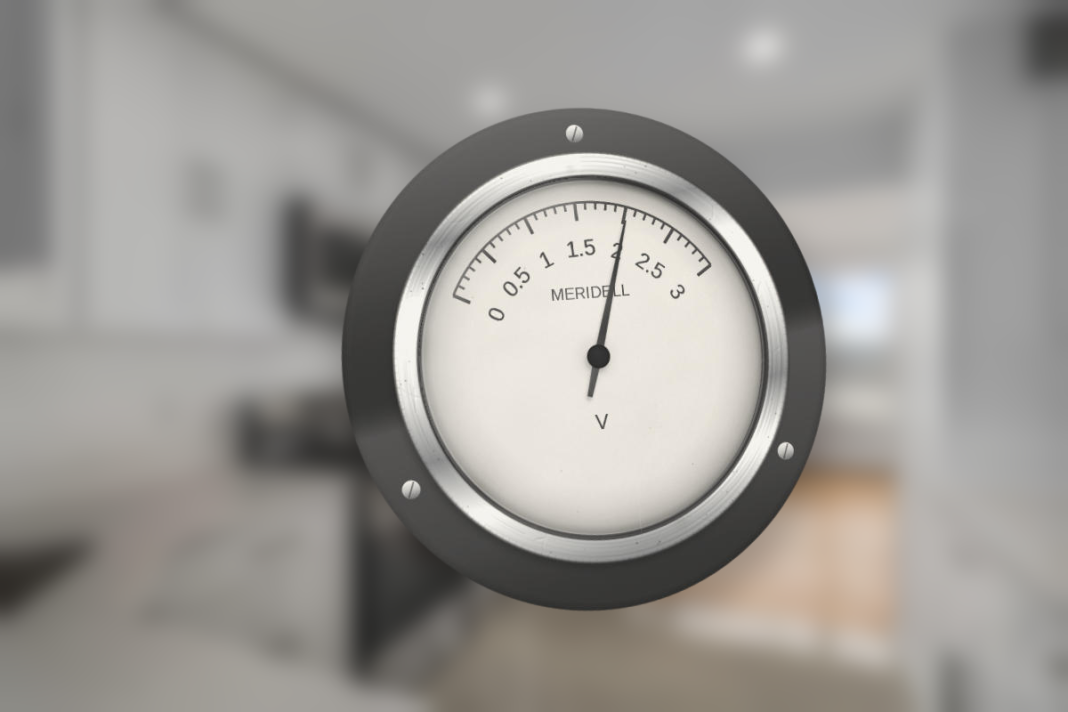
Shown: 2 V
